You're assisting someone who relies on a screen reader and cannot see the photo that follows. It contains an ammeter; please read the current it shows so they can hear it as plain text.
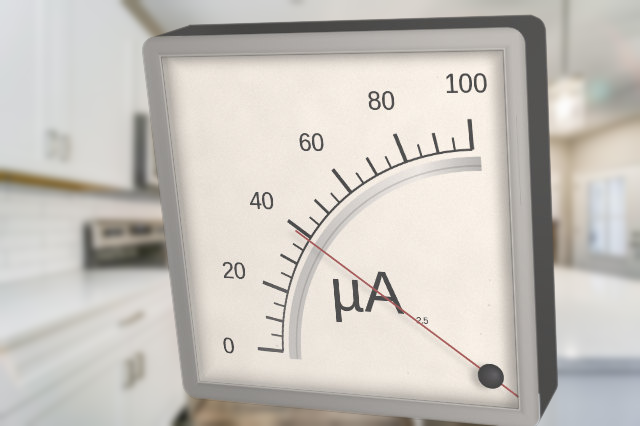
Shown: 40 µA
